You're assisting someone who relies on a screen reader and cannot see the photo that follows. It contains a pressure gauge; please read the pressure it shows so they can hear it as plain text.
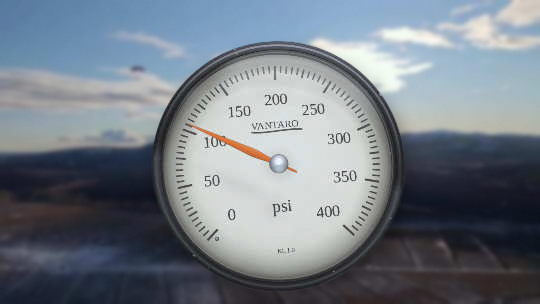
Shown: 105 psi
